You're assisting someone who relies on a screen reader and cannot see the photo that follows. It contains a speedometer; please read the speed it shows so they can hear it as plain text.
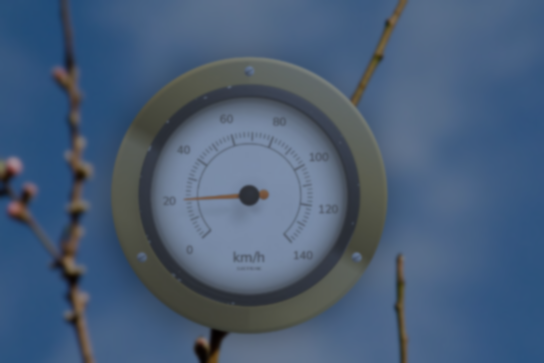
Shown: 20 km/h
